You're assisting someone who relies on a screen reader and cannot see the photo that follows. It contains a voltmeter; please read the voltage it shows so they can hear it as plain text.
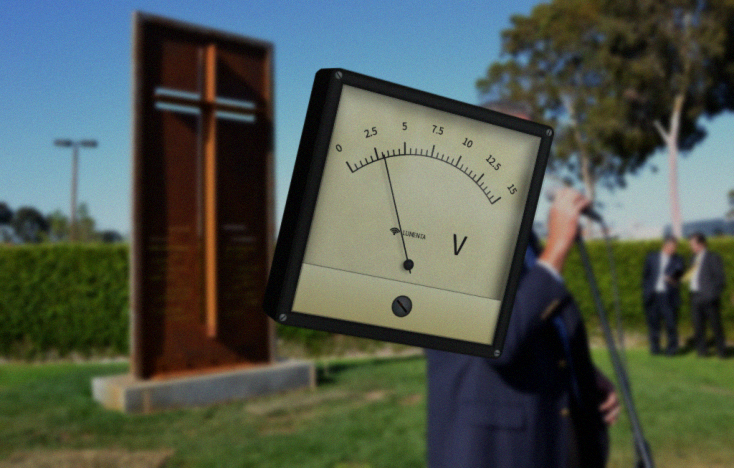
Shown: 3 V
